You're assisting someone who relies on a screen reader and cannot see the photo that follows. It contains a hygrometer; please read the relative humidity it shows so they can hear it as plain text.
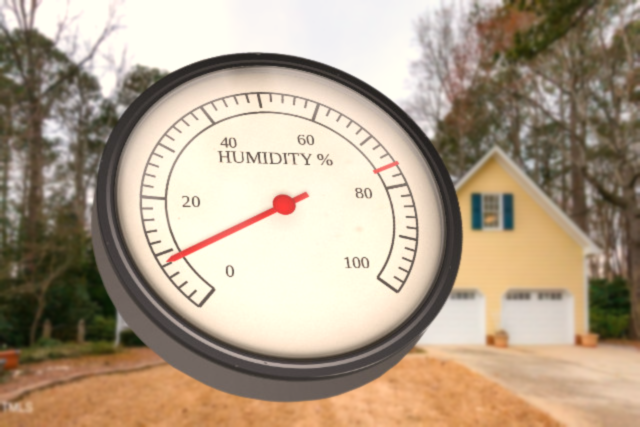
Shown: 8 %
